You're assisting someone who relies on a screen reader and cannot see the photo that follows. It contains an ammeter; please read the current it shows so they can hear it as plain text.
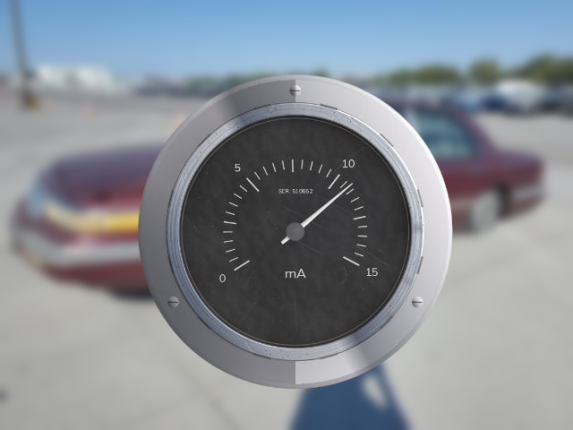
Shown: 10.75 mA
